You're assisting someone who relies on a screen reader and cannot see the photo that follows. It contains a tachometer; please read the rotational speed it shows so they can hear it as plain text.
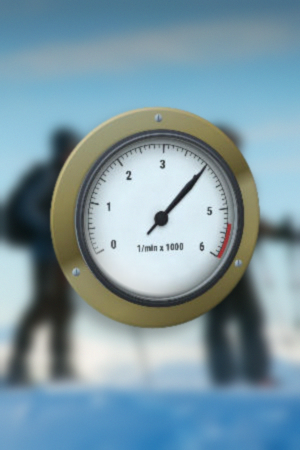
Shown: 4000 rpm
